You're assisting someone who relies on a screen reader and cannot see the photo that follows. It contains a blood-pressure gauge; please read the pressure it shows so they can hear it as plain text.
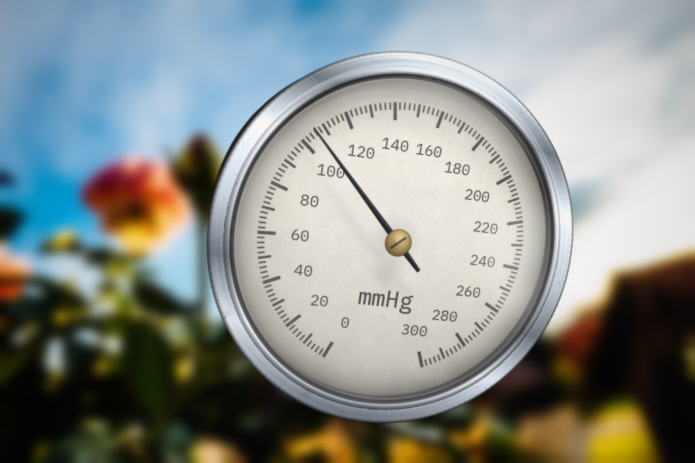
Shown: 106 mmHg
